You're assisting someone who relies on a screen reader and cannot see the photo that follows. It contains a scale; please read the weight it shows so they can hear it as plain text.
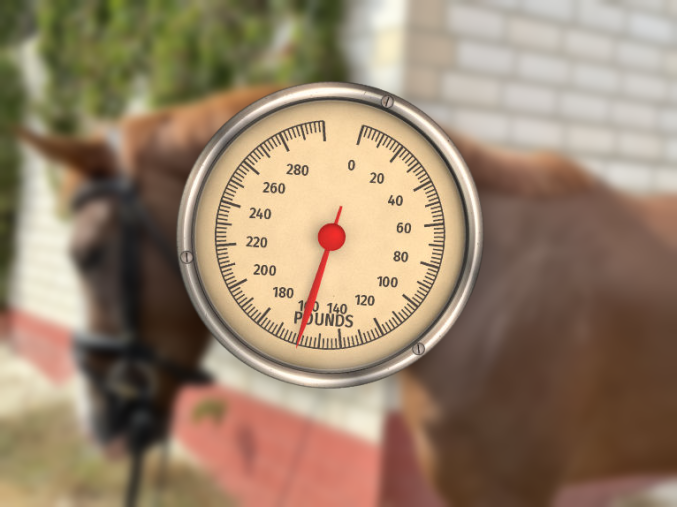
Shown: 160 lb
